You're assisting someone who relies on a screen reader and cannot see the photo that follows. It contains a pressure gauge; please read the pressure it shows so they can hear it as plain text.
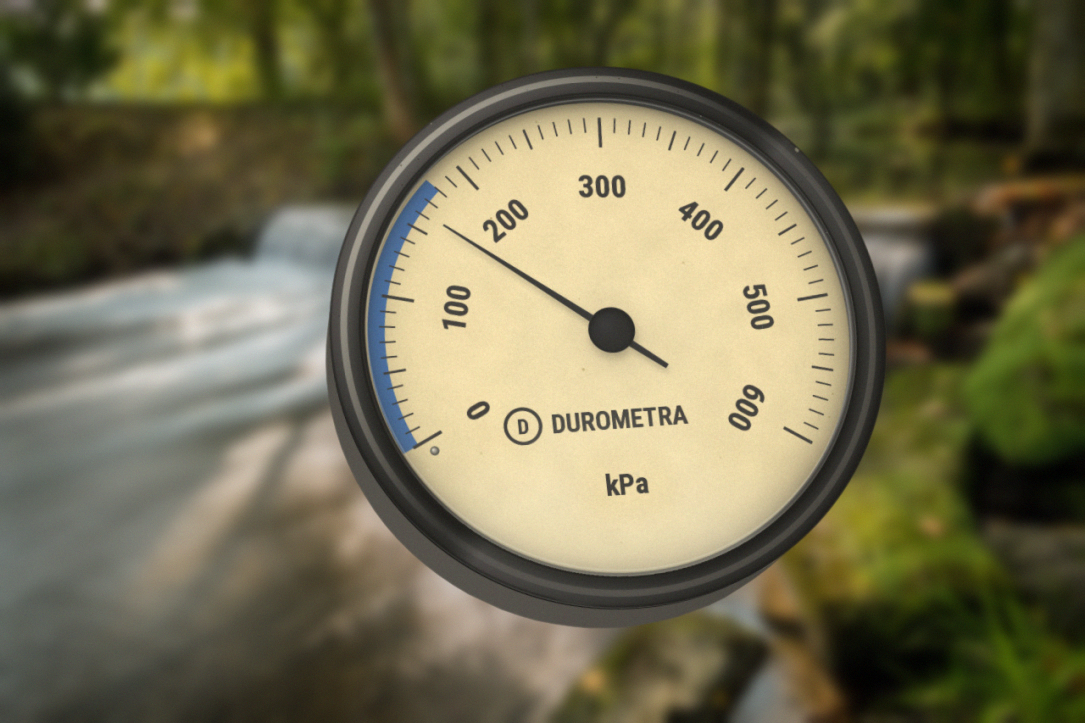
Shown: 160 kPa
